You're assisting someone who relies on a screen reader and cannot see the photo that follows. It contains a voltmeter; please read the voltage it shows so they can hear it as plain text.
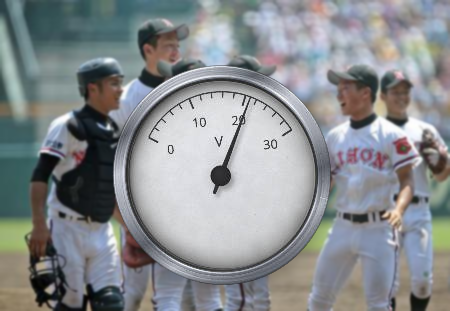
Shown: 21 V
